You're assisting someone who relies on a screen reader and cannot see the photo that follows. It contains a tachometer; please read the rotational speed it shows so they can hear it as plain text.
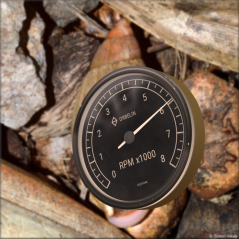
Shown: 6000 rpm
